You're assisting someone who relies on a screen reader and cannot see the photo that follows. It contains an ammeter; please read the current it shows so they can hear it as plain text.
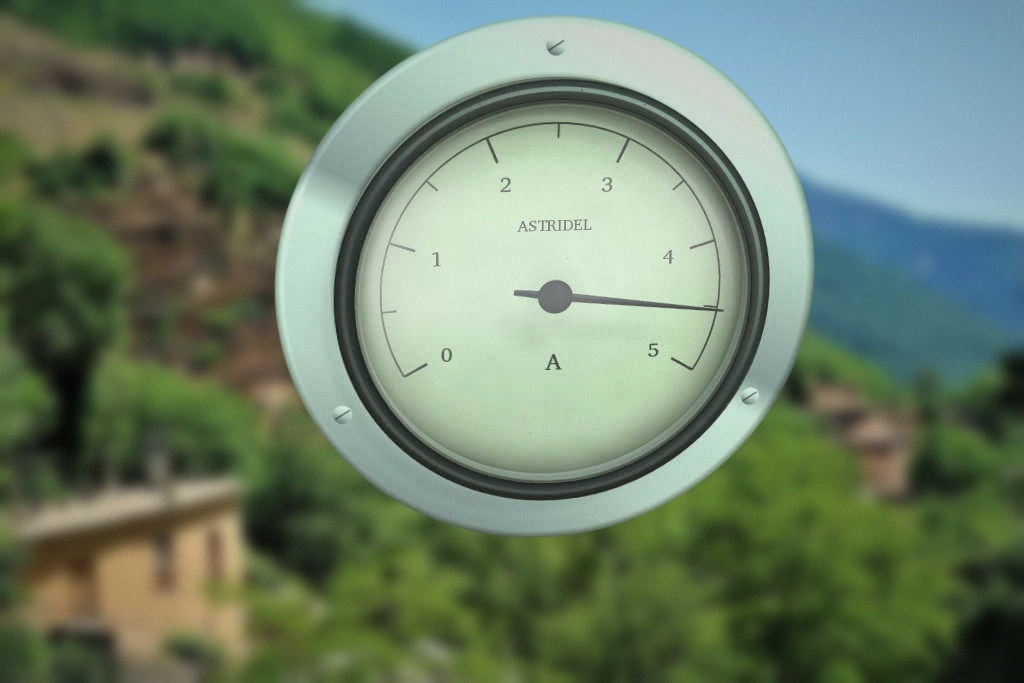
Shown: 4.5 A
